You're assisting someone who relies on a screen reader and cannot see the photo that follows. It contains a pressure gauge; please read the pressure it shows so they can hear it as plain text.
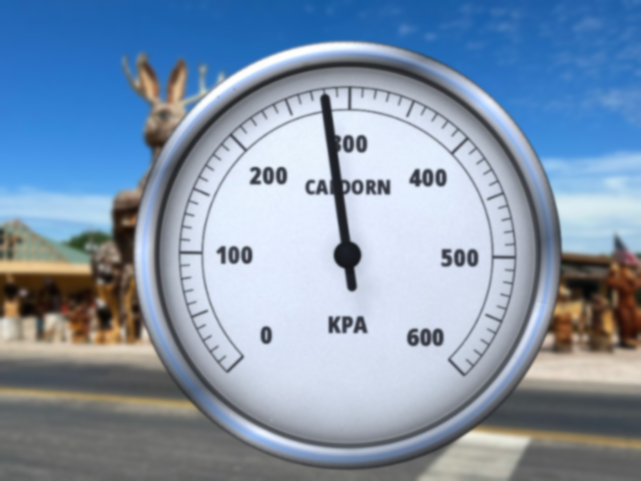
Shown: 280 kPa
